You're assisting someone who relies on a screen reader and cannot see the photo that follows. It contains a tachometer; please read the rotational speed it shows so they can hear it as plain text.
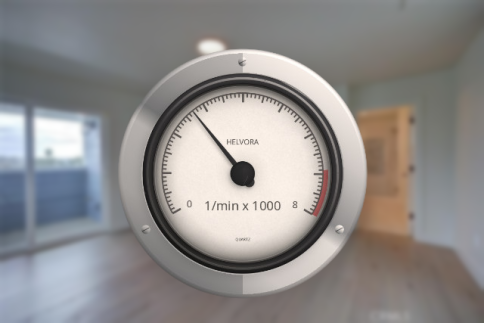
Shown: 2700 rpm
